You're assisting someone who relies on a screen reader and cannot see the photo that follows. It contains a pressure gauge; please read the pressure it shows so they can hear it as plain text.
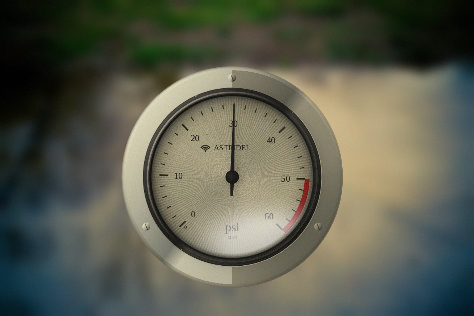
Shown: 30 psi
